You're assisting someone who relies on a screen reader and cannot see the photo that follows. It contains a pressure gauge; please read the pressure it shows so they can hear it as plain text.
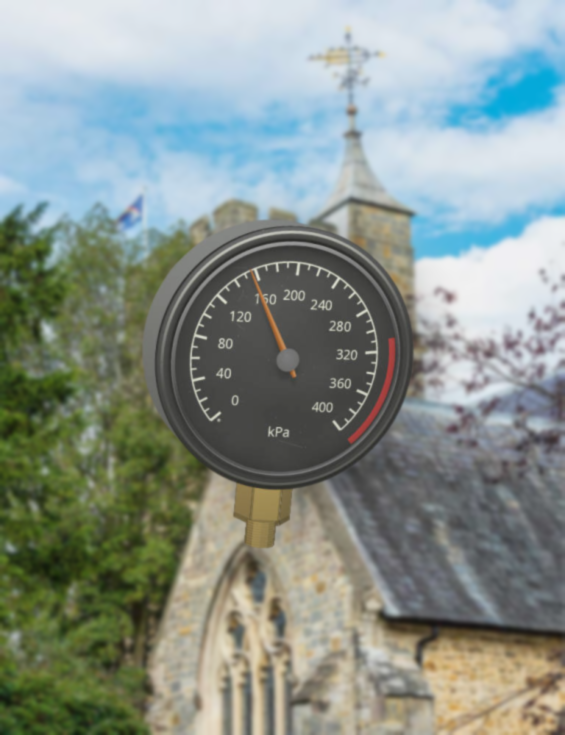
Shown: 155 kPa
